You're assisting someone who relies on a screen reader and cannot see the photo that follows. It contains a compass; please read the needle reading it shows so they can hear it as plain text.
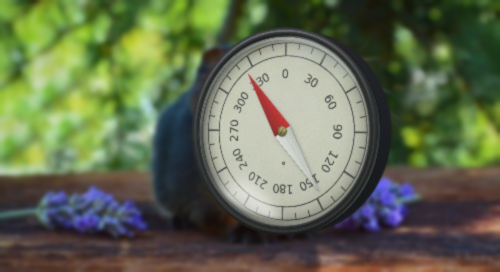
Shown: 325 °
